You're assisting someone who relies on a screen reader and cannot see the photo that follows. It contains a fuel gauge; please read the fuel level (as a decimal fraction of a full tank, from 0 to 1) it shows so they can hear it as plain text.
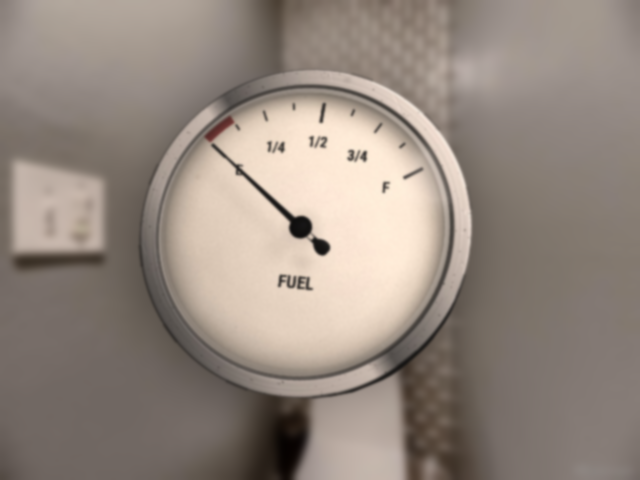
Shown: 0
